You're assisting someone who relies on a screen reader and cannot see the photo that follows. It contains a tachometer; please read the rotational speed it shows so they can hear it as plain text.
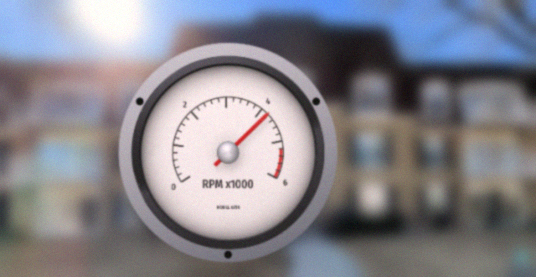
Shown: 4200 rpm
